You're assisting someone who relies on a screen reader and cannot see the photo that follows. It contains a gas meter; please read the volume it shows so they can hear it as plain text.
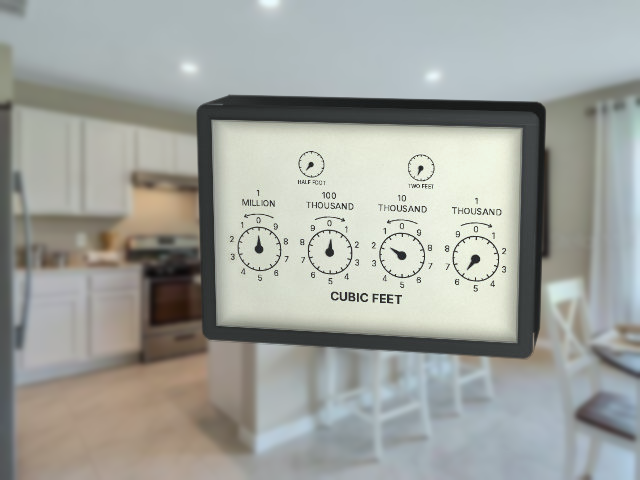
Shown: 1600 ft³
